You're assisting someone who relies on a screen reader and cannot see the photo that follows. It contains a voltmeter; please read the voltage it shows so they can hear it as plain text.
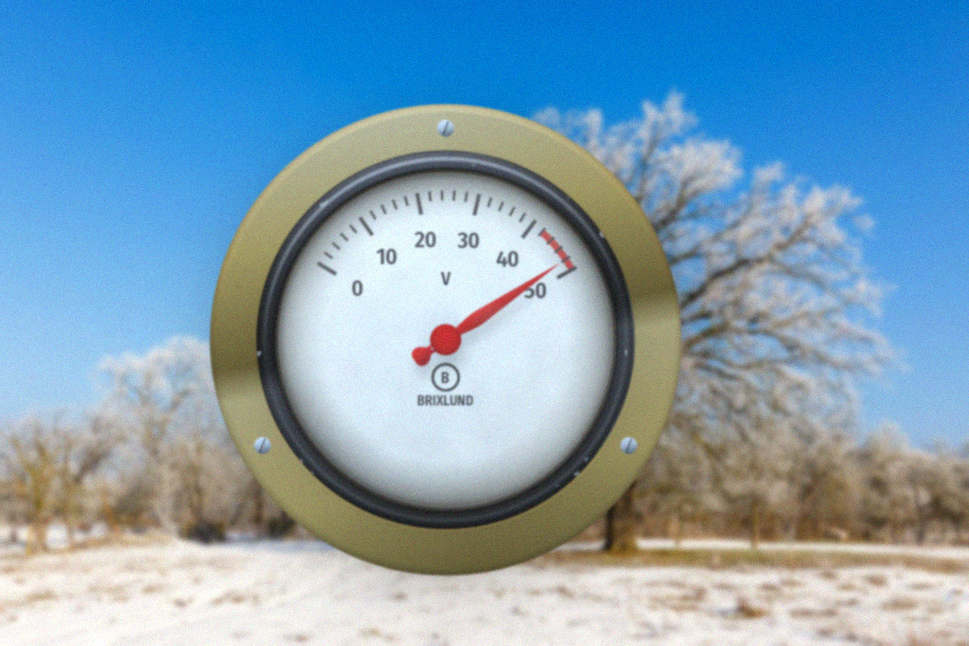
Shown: 48 V
